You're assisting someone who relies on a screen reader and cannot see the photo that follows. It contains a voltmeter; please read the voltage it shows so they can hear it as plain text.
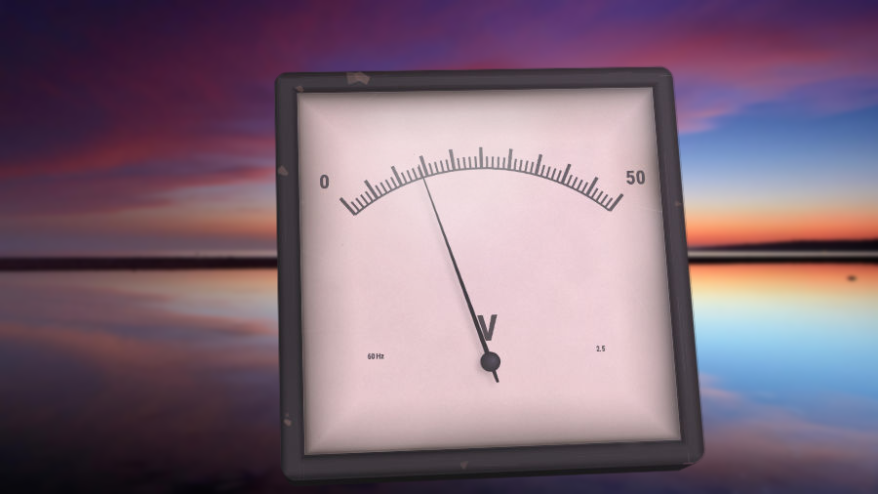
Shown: 14 V
